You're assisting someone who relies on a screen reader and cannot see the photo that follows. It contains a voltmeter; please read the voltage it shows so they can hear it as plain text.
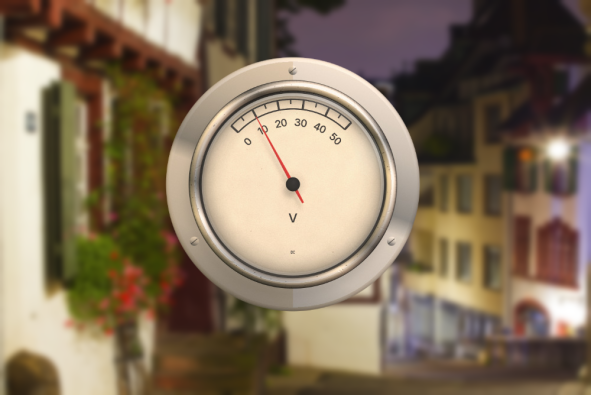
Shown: 10 V
